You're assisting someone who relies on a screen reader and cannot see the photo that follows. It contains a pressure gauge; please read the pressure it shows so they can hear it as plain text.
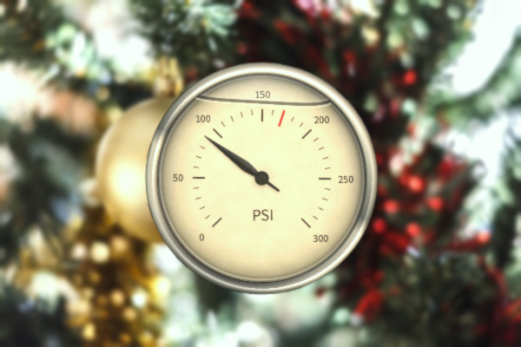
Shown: 90 psi
